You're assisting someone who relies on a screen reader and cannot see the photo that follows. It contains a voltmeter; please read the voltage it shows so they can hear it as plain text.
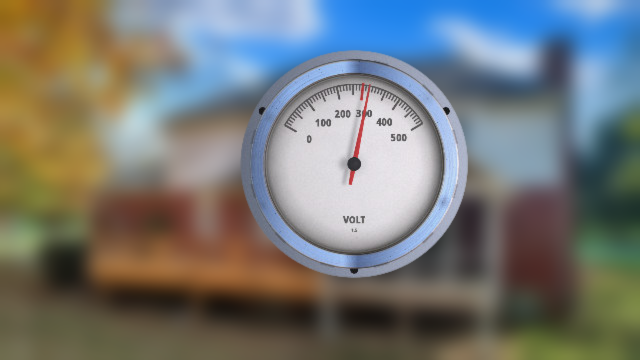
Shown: 300 V
